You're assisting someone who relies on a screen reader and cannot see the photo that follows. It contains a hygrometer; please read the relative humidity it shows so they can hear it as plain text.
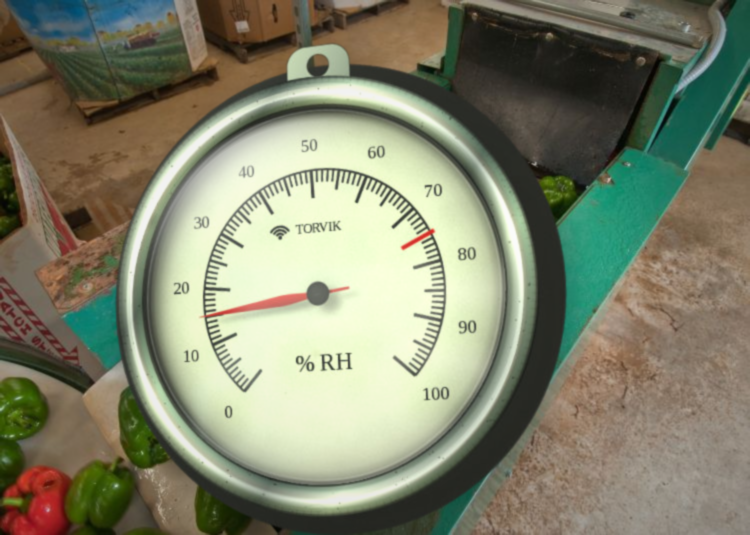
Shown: 15 %
